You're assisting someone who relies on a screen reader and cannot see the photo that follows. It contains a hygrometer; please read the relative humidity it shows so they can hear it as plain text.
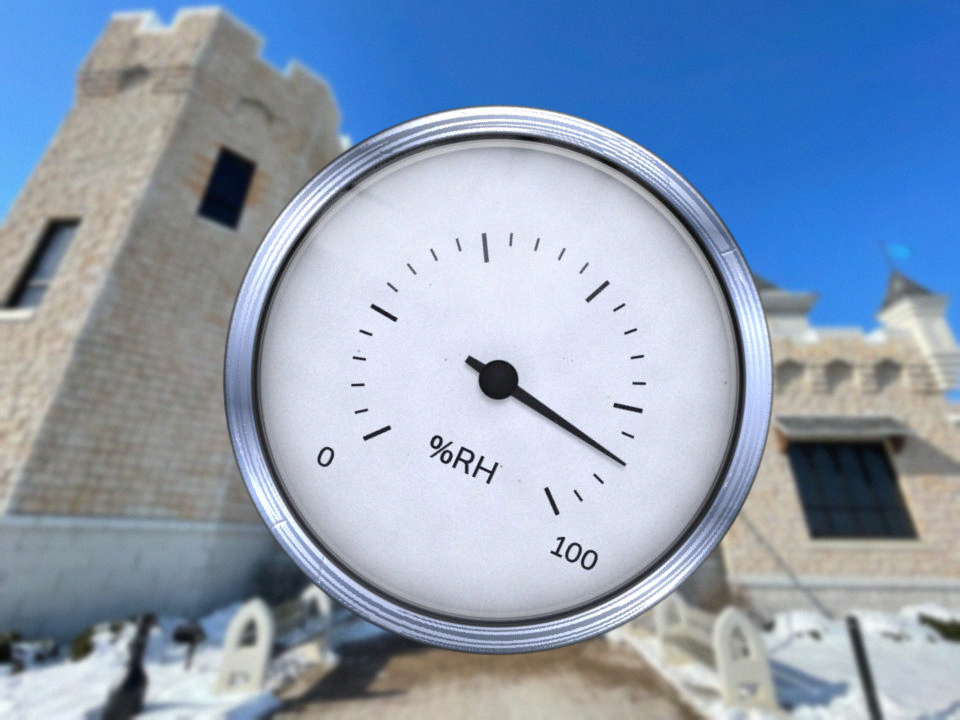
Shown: 88 %
